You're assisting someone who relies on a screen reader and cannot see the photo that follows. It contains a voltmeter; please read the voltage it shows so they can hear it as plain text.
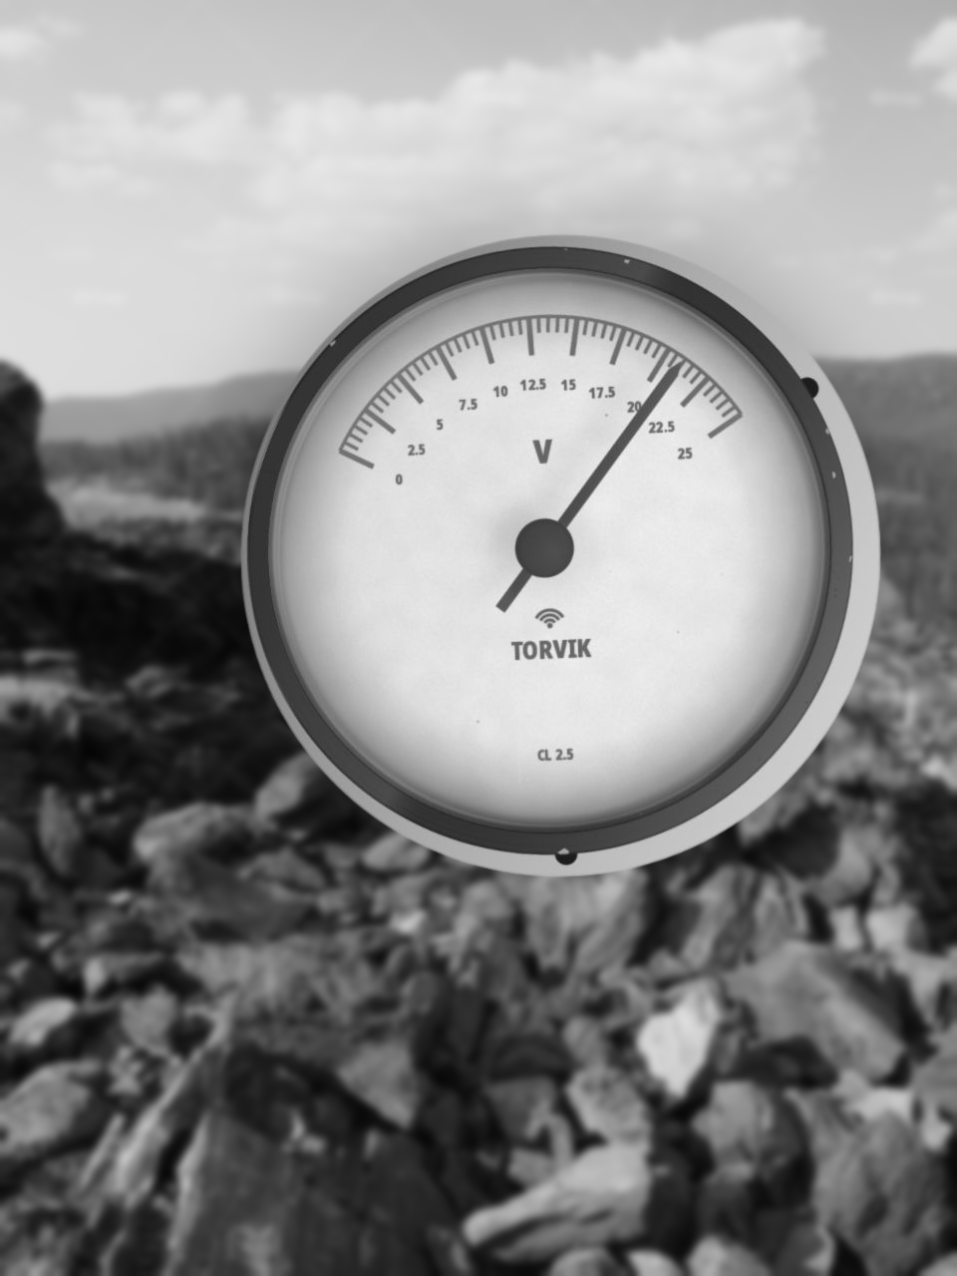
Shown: 21 V
